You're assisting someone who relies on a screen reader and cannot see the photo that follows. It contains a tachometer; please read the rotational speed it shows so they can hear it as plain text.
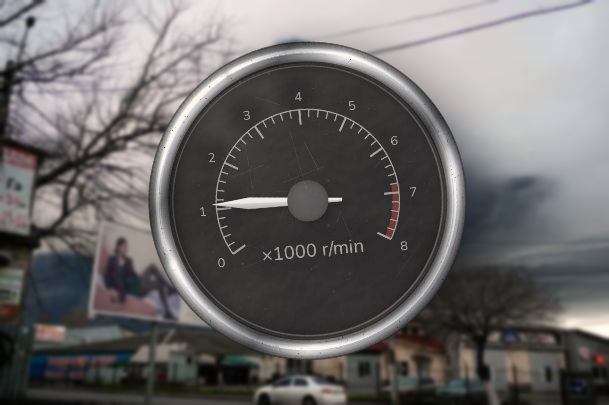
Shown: 1100 rpm
